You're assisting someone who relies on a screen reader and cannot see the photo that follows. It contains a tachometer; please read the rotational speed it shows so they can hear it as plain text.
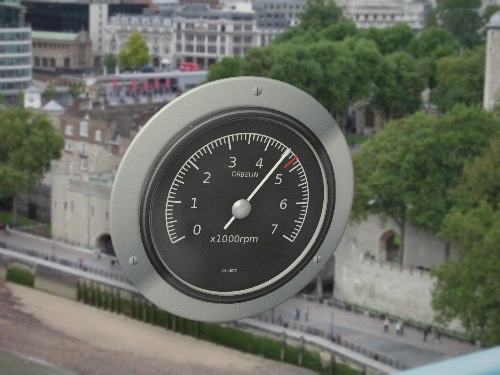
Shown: 4500 rpm
